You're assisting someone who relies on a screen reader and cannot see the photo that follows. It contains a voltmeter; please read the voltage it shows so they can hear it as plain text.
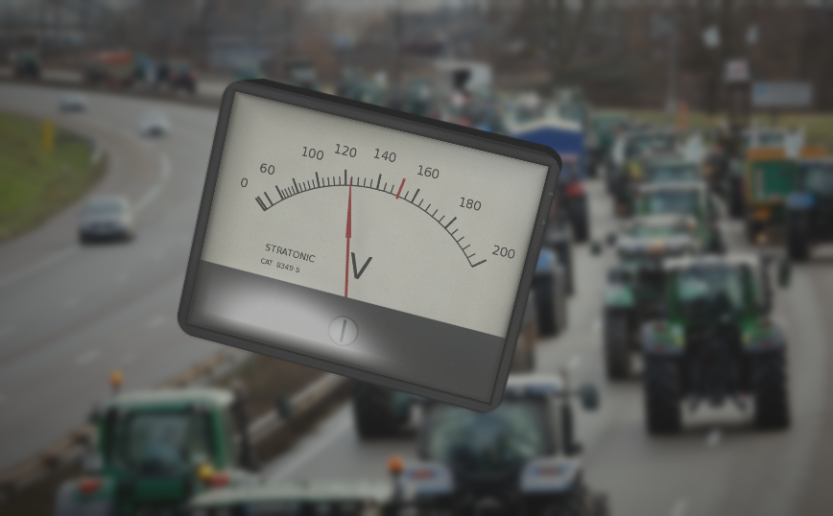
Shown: 124 V
